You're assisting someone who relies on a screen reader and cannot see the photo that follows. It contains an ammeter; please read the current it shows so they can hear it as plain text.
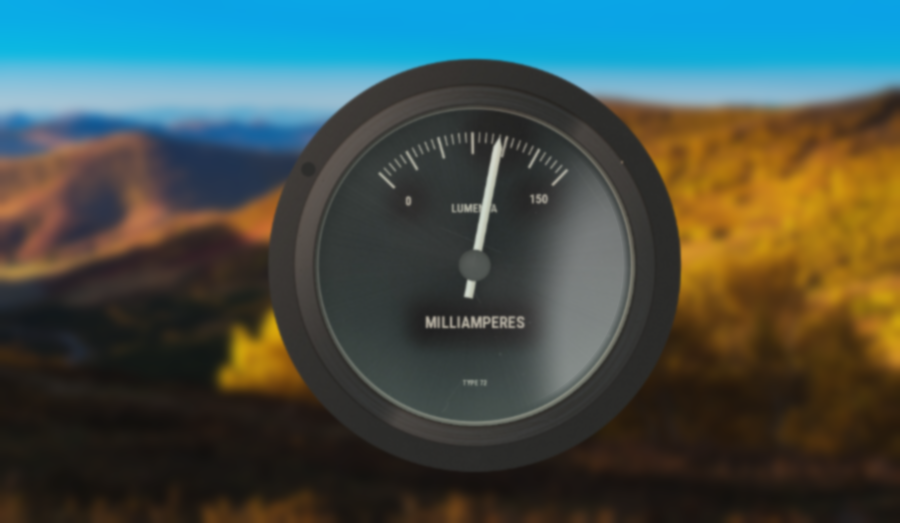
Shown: 95 mA
